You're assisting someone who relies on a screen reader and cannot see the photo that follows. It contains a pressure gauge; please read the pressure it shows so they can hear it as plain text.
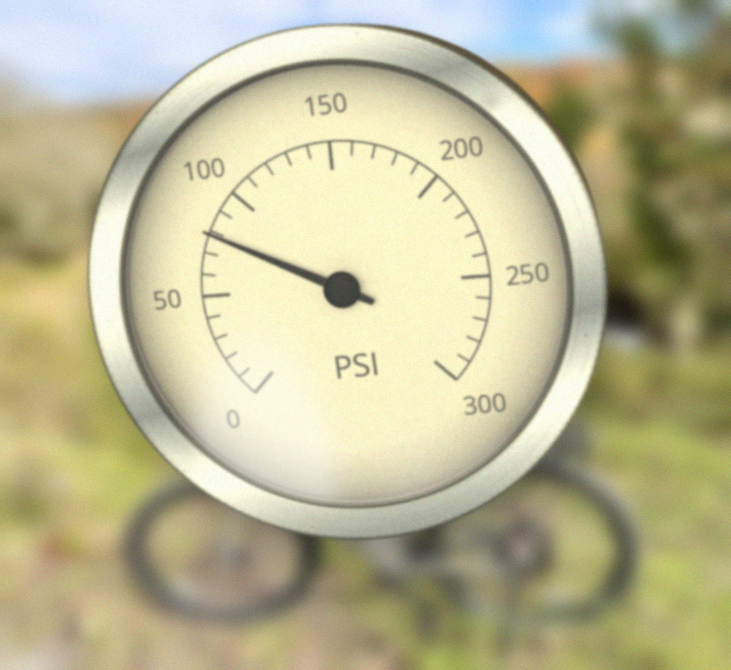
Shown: 80 psi
